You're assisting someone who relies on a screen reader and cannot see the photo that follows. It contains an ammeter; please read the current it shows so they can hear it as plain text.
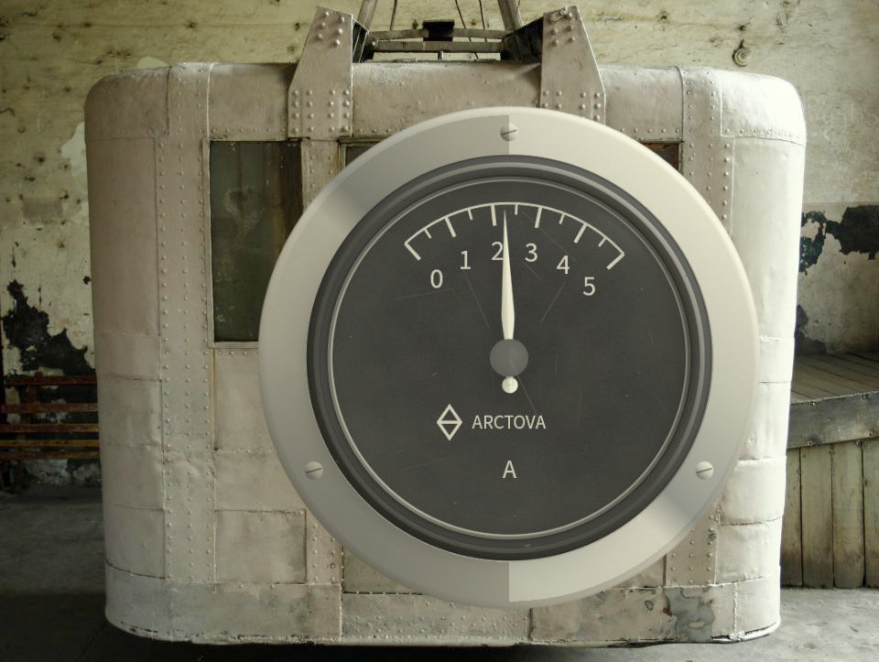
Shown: 2.25 A
